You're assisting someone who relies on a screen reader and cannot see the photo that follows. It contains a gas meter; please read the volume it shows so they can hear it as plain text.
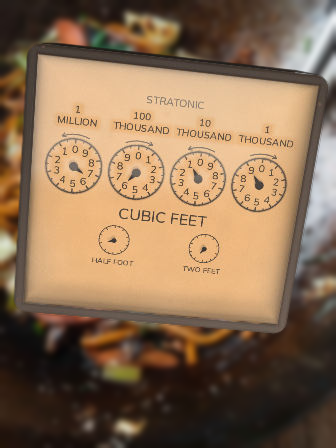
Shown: 660900 ft³
